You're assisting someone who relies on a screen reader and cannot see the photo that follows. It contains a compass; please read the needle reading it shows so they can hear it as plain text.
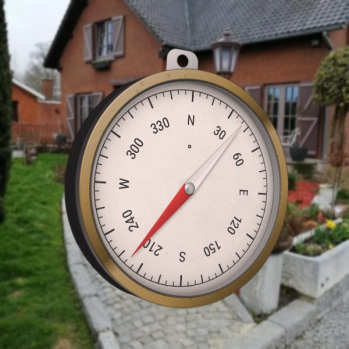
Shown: 220 °
